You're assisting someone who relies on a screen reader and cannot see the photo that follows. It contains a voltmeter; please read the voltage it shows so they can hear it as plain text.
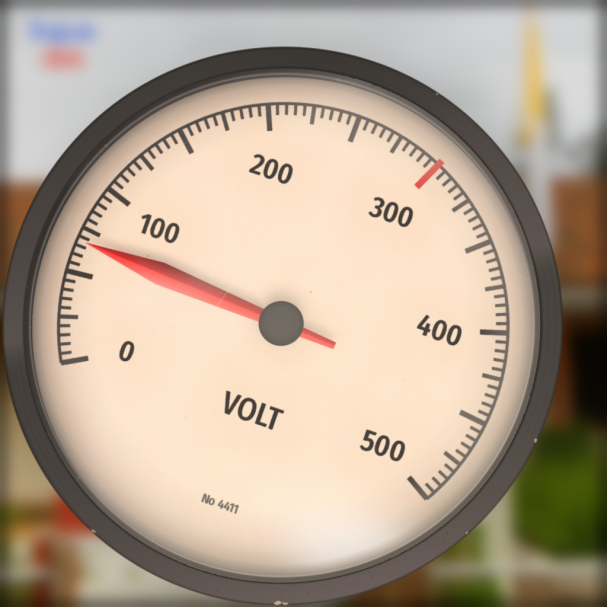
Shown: 67.5 V
